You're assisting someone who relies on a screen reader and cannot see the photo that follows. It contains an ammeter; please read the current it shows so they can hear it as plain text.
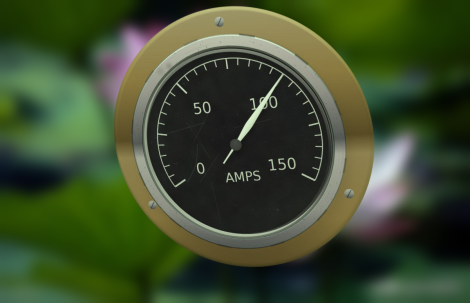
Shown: 100 A
